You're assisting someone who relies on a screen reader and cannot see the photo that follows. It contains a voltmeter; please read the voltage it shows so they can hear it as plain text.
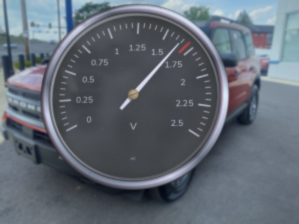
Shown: 1.65 V
